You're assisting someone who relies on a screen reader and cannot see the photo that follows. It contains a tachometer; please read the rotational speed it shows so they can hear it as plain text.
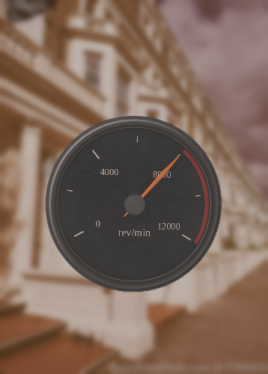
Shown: 8000 rpm
